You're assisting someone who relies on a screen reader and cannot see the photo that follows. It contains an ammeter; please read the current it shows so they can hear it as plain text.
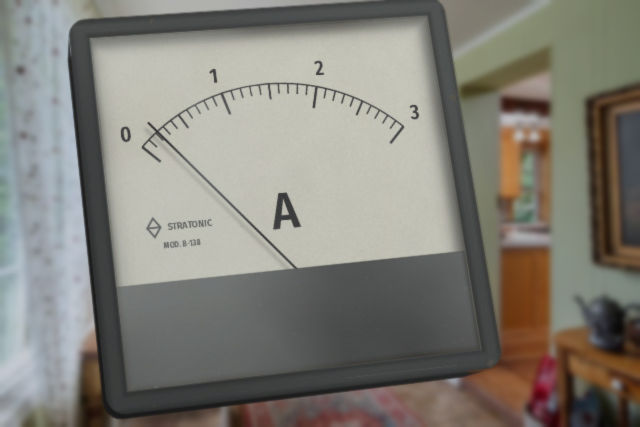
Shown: 0.2 A
